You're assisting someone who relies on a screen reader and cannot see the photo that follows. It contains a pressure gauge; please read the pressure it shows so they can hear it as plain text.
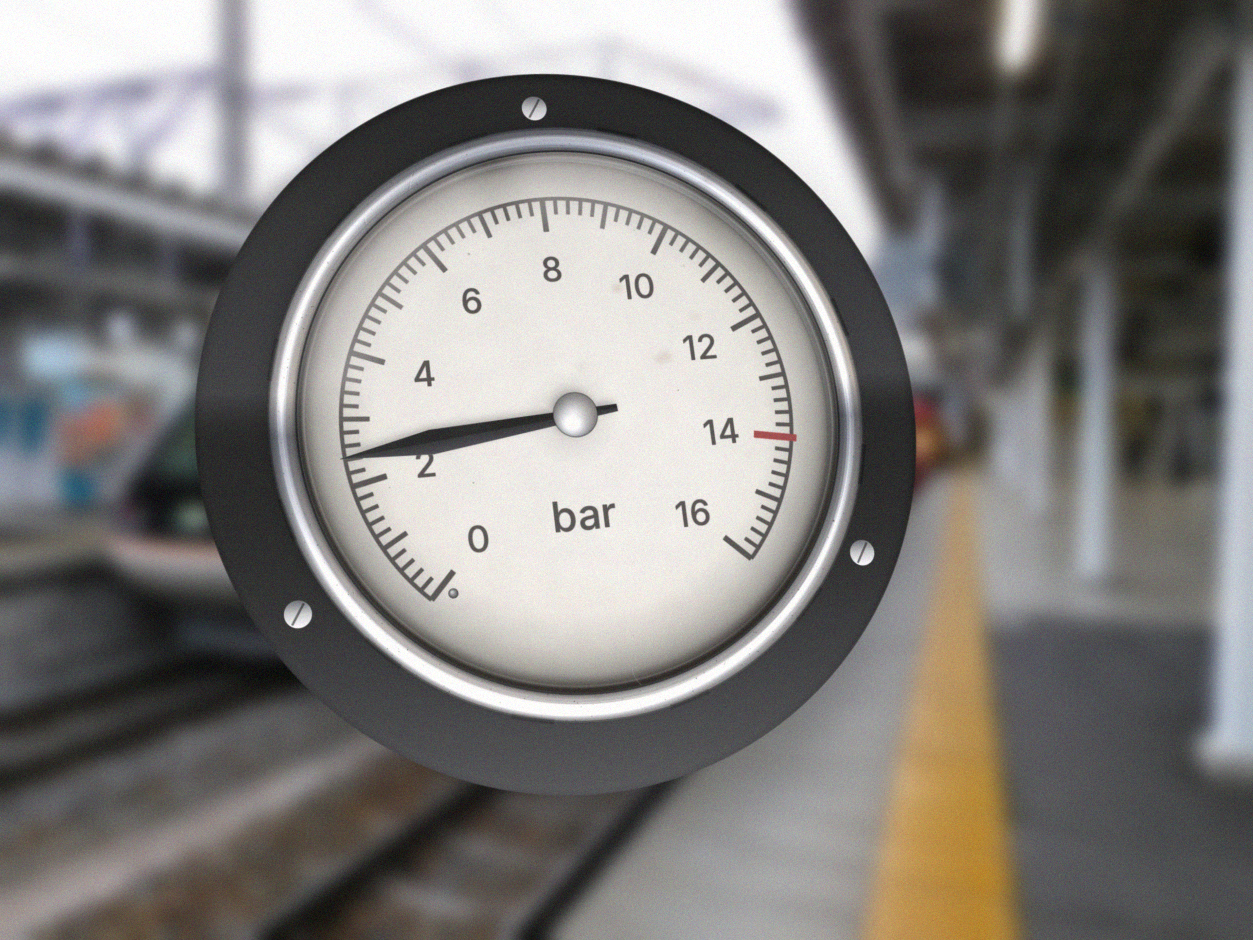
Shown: 2.4 bar
